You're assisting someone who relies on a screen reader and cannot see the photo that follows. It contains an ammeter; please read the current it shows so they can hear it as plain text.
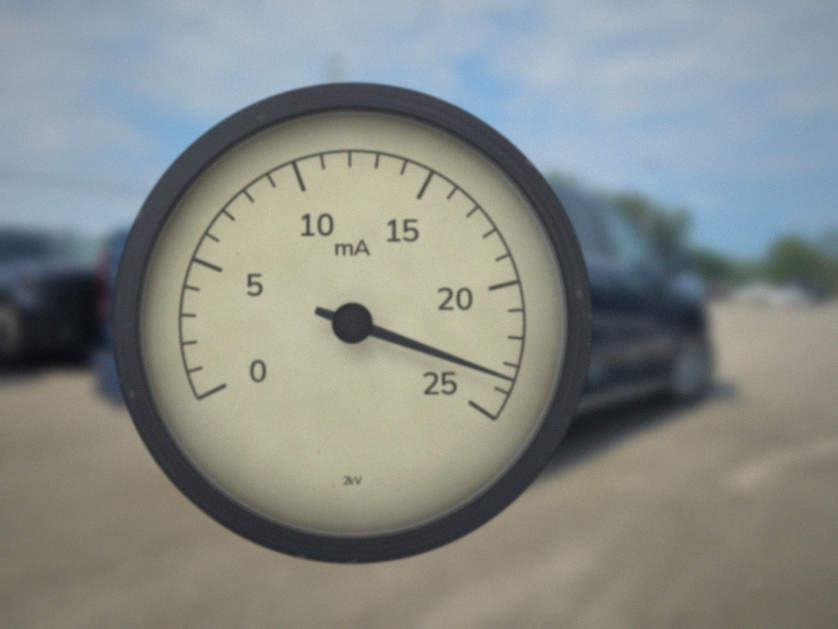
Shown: 23.5 mA
